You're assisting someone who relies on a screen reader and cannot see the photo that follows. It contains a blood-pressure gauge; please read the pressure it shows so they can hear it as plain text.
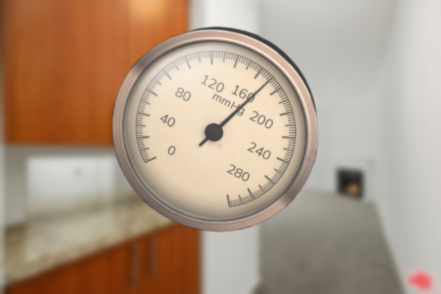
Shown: 170 mmHg
